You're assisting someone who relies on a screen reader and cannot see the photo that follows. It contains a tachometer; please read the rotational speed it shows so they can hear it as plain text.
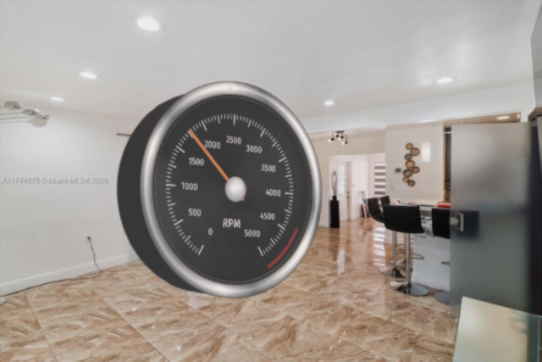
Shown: 1750 rpm
